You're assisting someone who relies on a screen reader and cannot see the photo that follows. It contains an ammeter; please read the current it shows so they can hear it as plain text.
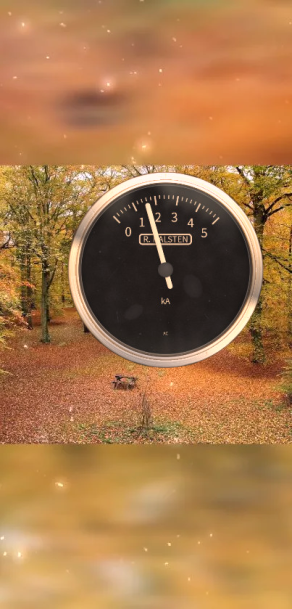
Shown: 1.6 kA
